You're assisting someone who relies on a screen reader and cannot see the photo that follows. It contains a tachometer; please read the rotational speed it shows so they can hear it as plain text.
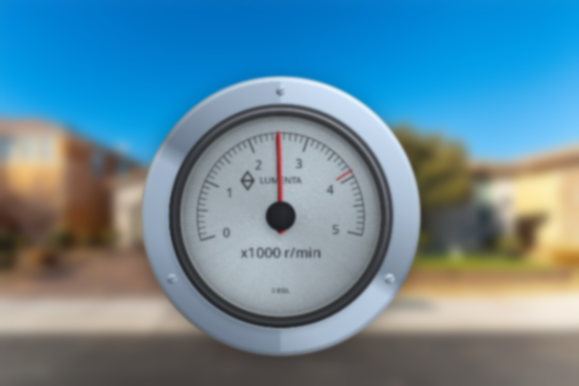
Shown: 2500 rpm
